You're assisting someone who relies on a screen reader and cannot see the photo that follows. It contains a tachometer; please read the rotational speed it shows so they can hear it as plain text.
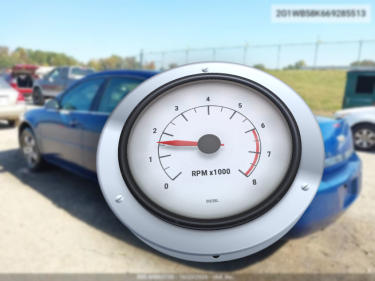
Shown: 1500 rpm
